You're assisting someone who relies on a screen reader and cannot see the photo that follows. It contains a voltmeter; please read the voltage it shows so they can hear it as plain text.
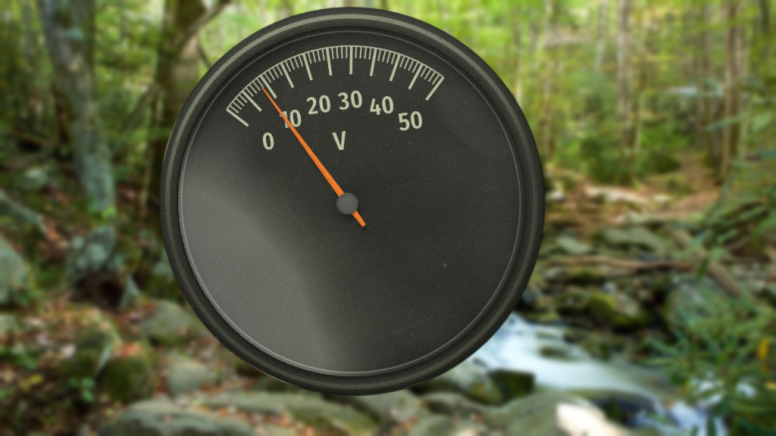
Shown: 9 V
